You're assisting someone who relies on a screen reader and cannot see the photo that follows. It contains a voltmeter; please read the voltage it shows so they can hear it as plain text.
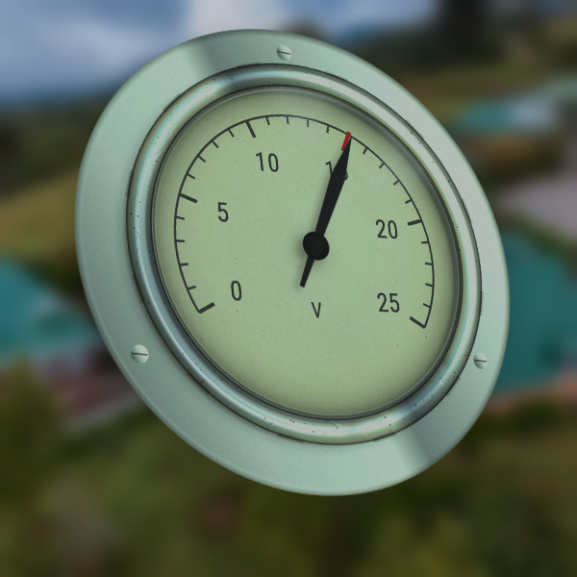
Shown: 15 V
